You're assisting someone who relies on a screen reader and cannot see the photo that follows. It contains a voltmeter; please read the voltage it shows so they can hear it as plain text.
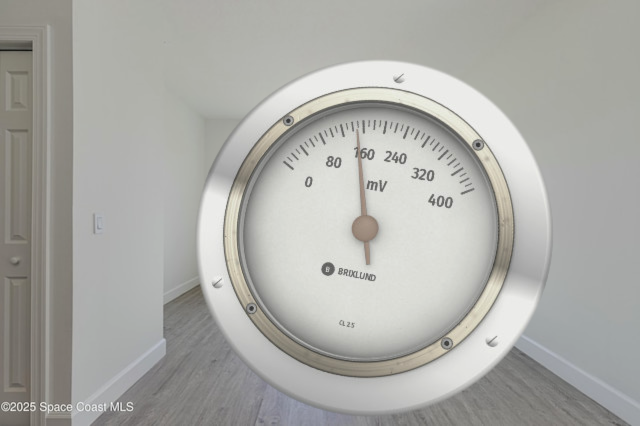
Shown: 150 mV
